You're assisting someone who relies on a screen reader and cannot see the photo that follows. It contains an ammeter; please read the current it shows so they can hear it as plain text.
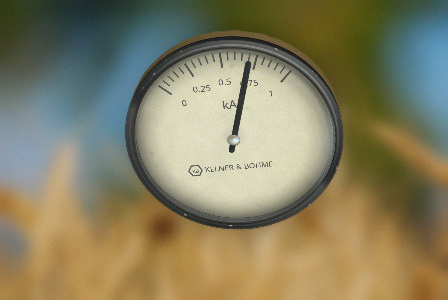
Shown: 0.7 kA
